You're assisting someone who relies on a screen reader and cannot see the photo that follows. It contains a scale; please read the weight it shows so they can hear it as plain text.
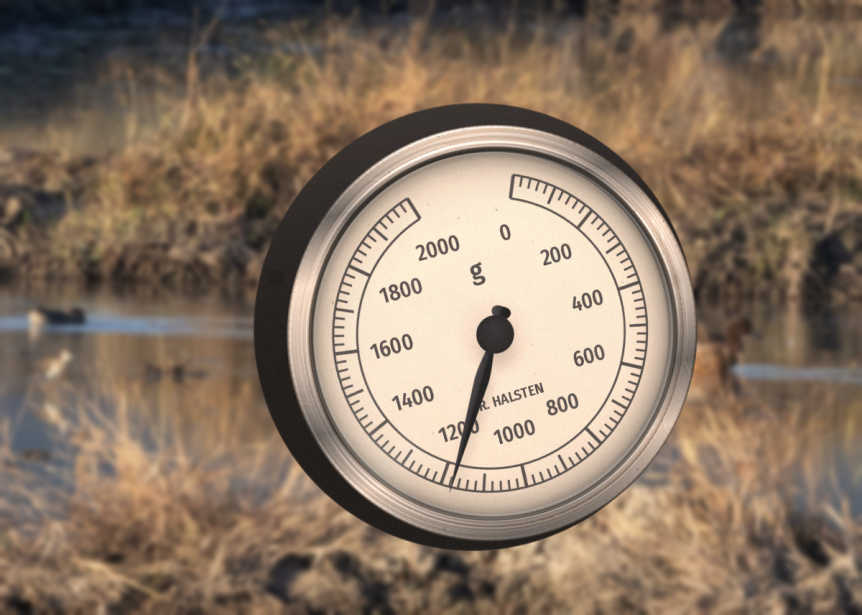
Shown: 1180 g
